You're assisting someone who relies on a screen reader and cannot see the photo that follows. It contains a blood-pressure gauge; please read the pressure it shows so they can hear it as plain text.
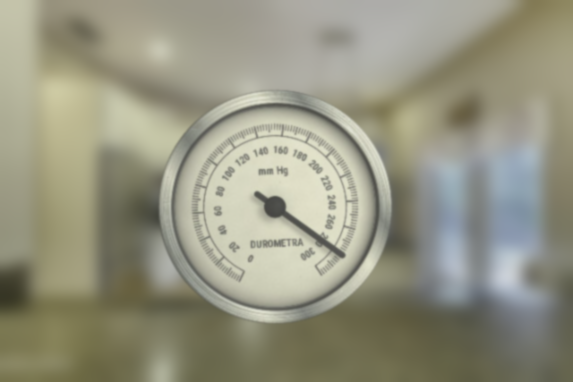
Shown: 280 mmHg
